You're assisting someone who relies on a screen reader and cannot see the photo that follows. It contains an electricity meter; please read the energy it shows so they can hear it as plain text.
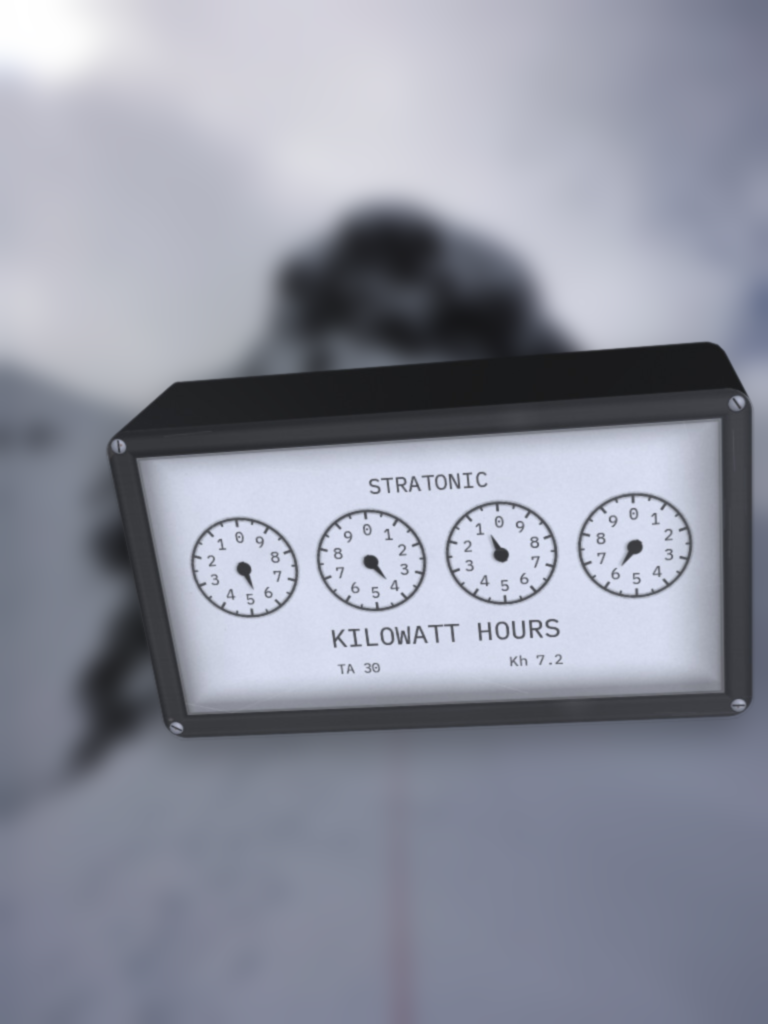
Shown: 5406 kWh
